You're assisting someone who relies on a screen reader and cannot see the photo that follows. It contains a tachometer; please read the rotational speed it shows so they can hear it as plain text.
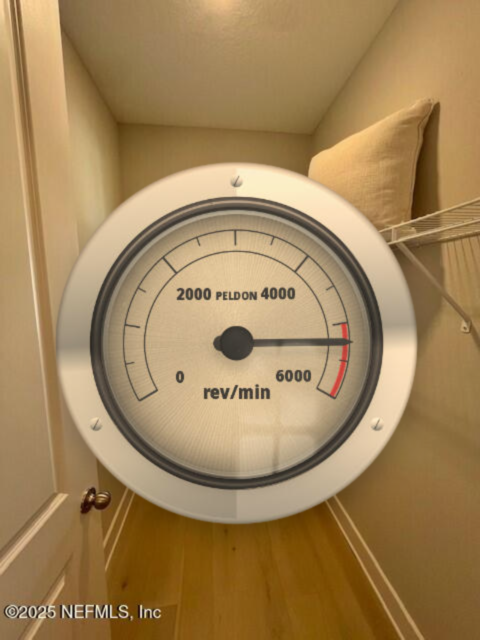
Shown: 5250 rpm
